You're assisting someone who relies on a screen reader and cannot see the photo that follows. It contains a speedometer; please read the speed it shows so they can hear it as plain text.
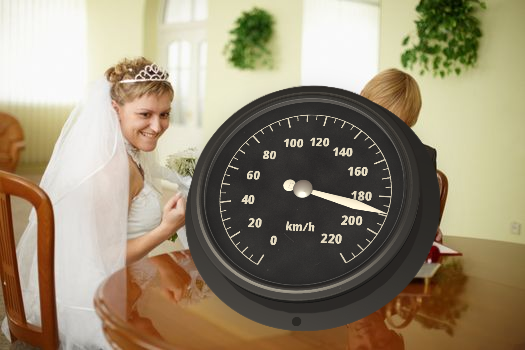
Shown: 190 km/h
